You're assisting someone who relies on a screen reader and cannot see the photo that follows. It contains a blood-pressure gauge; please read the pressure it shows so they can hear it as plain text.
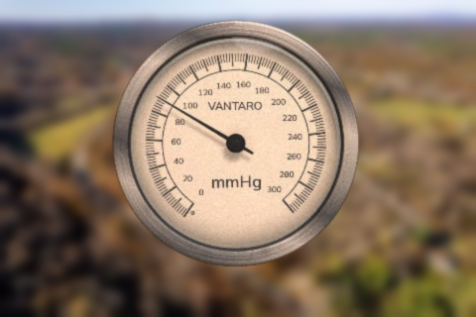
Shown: 90 mmHg
